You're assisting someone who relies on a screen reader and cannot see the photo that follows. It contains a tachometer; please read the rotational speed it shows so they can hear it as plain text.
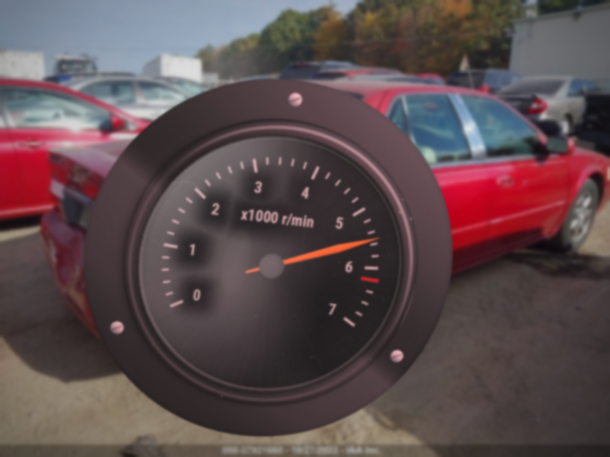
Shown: 5500 rpm
